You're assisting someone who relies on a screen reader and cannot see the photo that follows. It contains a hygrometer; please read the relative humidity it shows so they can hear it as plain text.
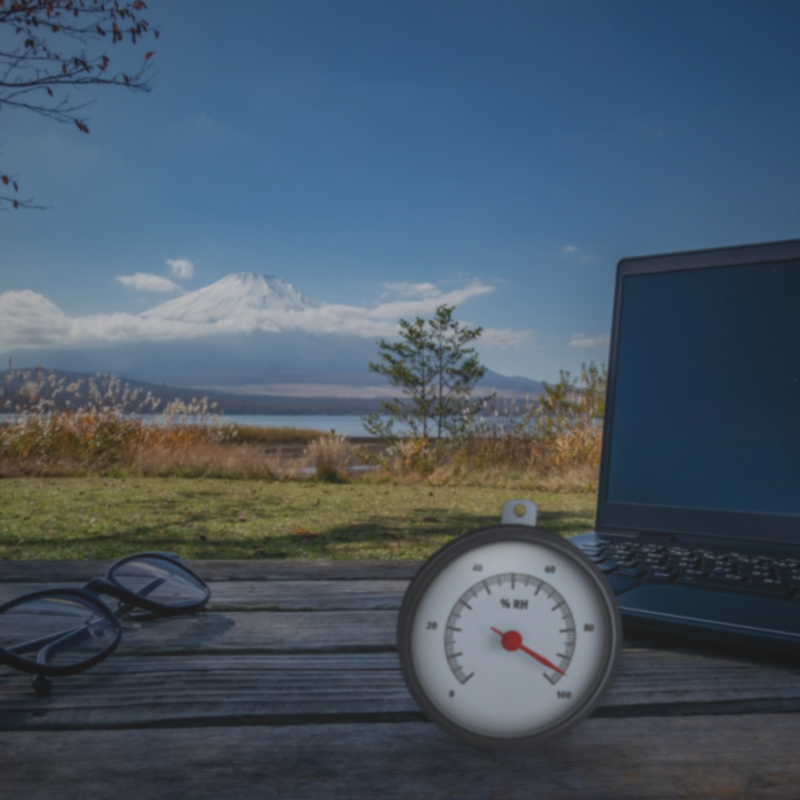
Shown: 95 %
